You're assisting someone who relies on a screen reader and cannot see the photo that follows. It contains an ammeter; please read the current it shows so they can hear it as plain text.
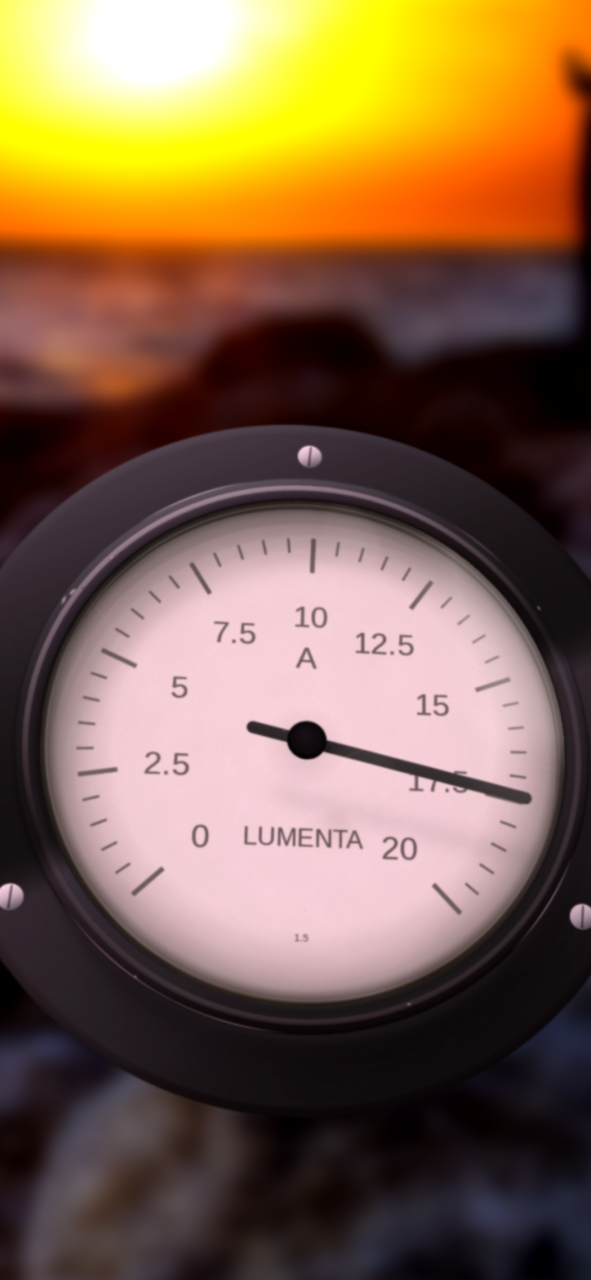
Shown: 17.5 A
